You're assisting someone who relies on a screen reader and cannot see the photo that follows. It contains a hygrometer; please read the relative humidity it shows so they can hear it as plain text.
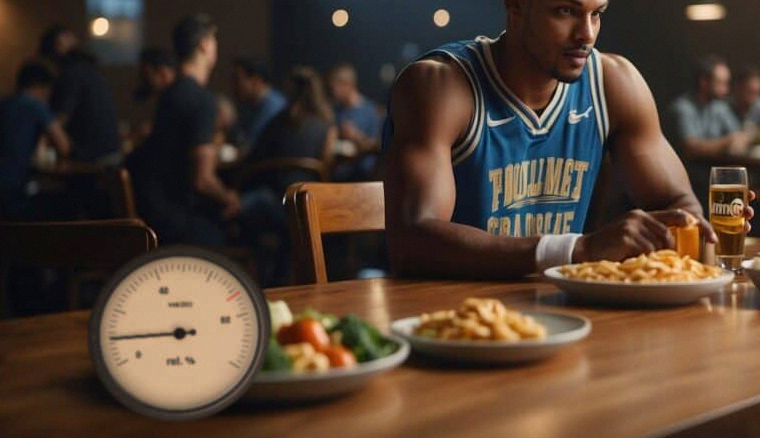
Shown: 10 %
